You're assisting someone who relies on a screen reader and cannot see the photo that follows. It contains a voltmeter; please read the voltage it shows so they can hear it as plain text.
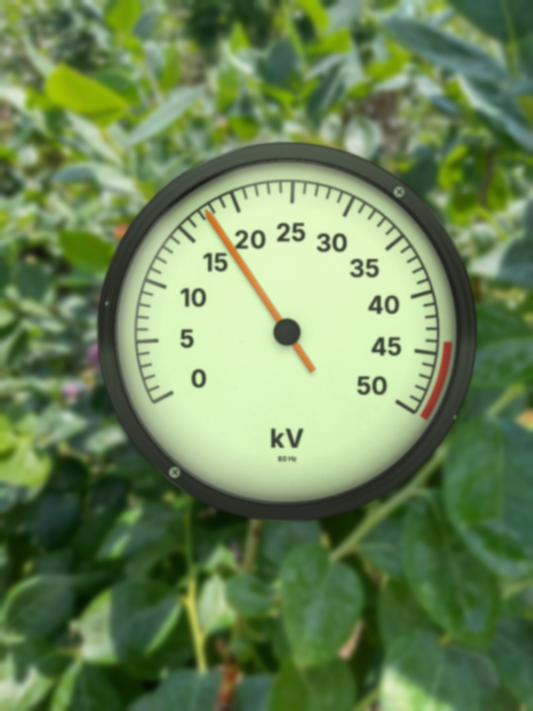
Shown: 17.5 kV
